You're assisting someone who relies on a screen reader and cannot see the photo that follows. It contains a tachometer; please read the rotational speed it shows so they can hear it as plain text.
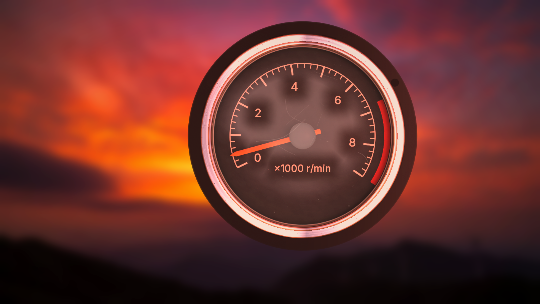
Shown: 400 rpm
